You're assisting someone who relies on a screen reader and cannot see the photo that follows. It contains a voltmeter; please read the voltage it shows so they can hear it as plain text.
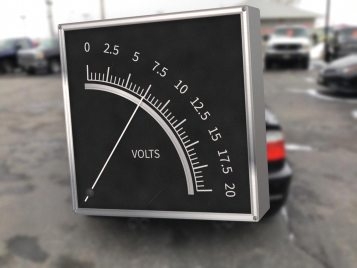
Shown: 7.5 V
